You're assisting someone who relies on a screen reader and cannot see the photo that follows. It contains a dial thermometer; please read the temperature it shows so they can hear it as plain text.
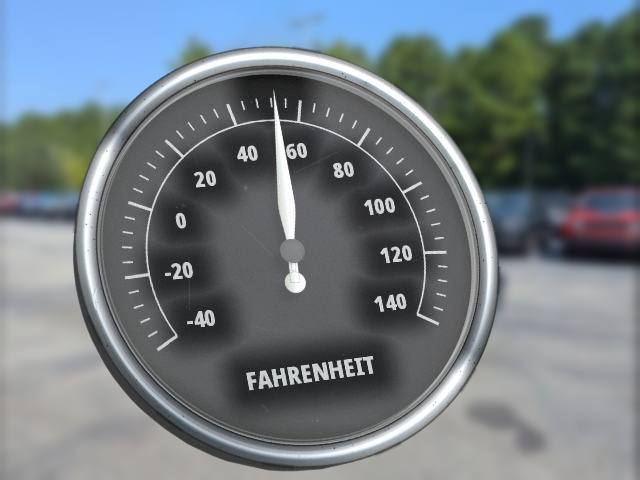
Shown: 52 °F
